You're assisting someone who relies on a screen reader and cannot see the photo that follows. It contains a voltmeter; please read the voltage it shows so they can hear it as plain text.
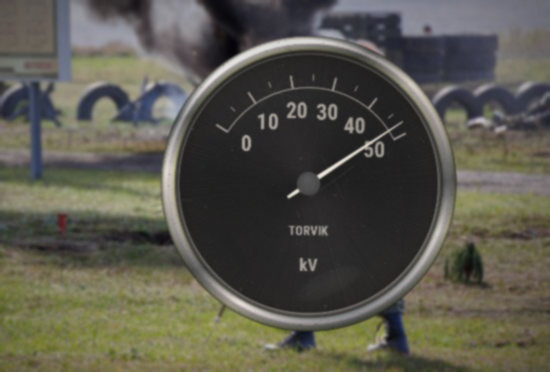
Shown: 47.5 kV
